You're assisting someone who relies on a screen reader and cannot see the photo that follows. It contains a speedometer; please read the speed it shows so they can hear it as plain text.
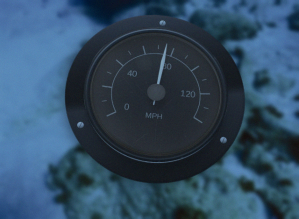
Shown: 75 mph
